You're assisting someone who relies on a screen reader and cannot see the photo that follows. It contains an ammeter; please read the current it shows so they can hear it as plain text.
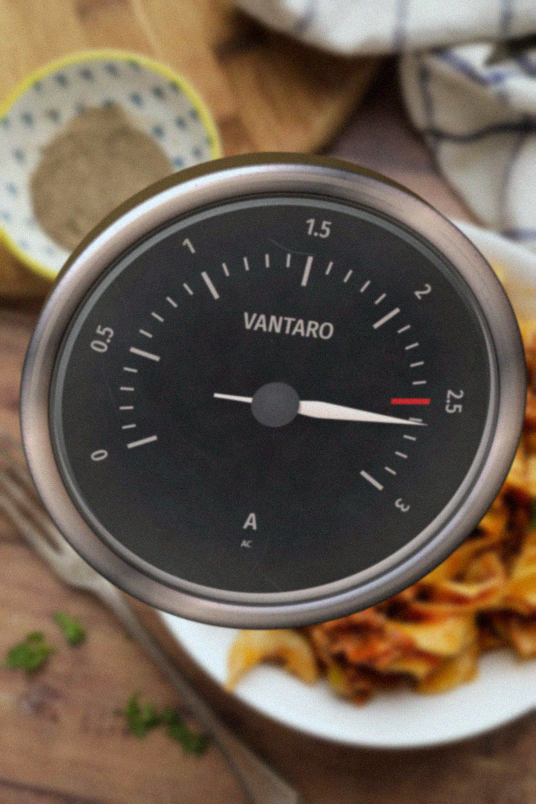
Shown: 2.6 A
